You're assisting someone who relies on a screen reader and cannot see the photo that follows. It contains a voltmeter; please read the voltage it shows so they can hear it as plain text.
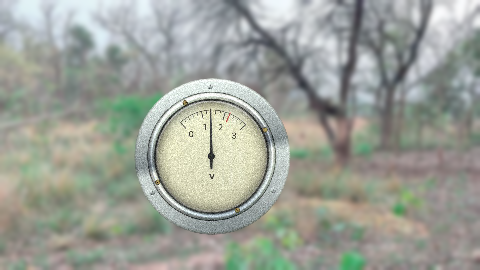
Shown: 1.4 V
